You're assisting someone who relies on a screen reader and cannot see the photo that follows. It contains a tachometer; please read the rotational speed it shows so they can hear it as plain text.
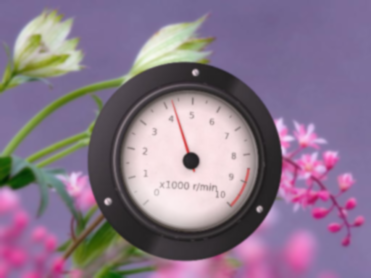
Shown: 4250 rpm
